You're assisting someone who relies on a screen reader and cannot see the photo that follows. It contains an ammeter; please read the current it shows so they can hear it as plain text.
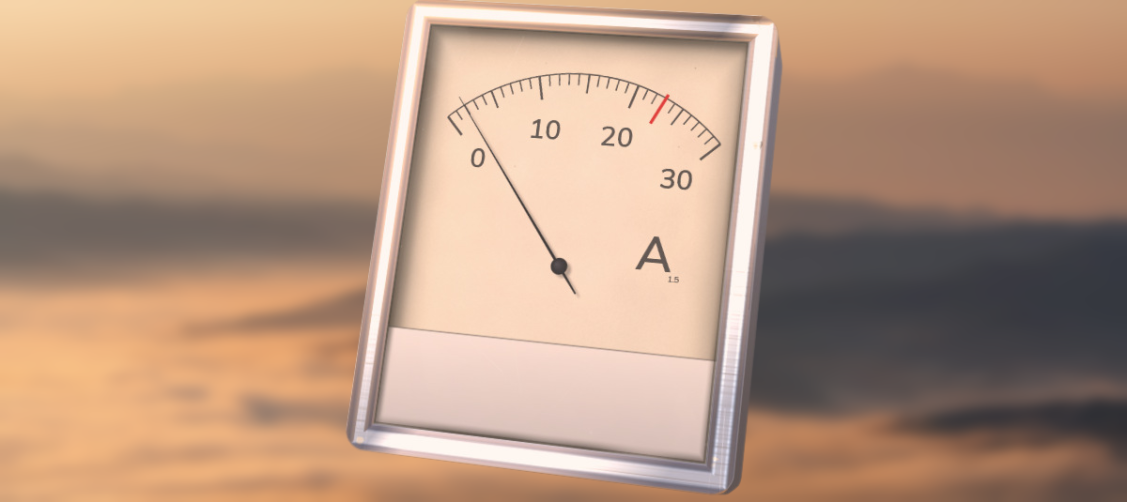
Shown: 2 A
